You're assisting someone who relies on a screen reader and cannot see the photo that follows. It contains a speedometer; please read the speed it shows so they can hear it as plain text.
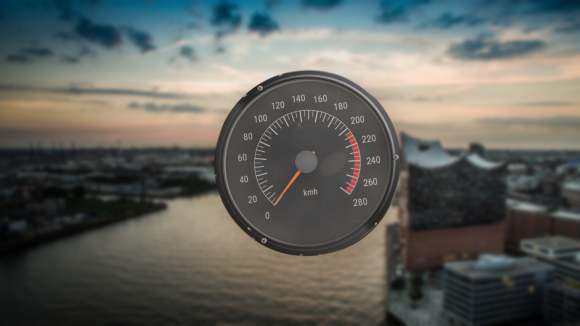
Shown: 0 km/h
